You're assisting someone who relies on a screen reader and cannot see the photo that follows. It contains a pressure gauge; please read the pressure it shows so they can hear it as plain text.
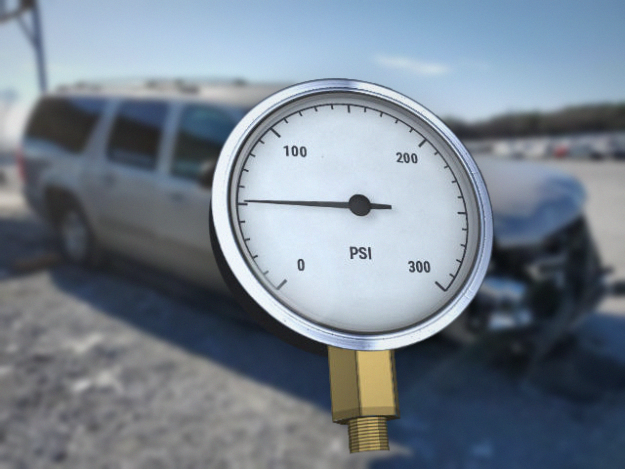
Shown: 50 psi
